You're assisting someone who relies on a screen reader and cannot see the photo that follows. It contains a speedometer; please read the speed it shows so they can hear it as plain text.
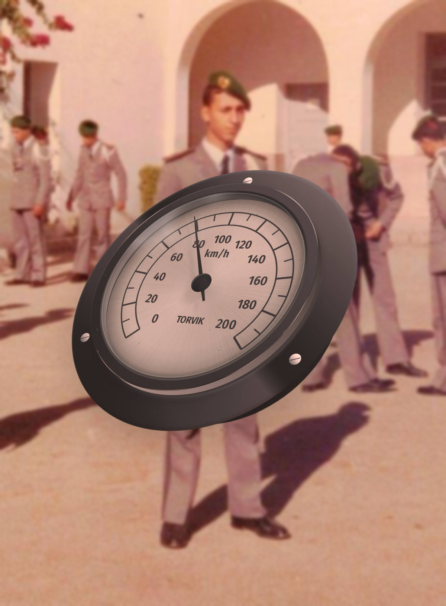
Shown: 80 km/h
